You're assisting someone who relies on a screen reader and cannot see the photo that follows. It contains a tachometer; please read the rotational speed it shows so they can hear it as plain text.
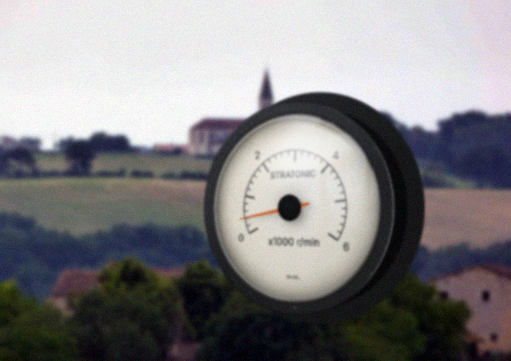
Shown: 400 rpm
